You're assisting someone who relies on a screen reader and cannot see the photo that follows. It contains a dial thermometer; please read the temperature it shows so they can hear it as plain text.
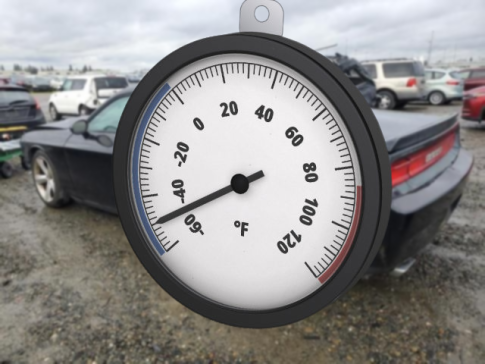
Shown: -50 °F
